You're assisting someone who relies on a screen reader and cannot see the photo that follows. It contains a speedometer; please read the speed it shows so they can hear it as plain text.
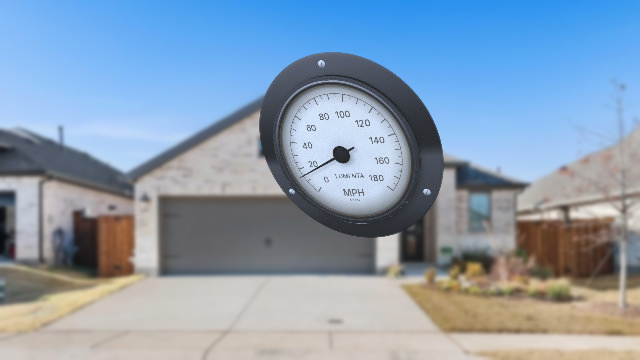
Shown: 15 mph
